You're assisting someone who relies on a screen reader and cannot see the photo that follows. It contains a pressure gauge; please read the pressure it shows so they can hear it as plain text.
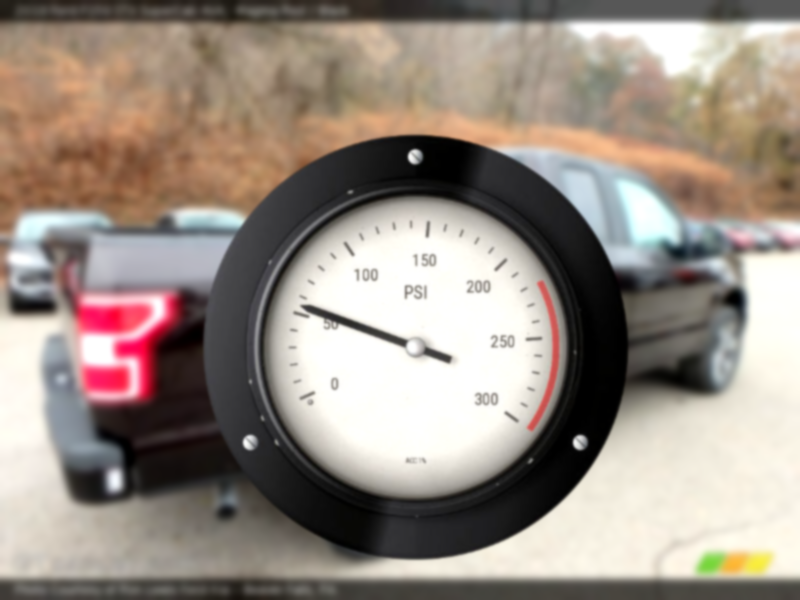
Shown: 55 psi
